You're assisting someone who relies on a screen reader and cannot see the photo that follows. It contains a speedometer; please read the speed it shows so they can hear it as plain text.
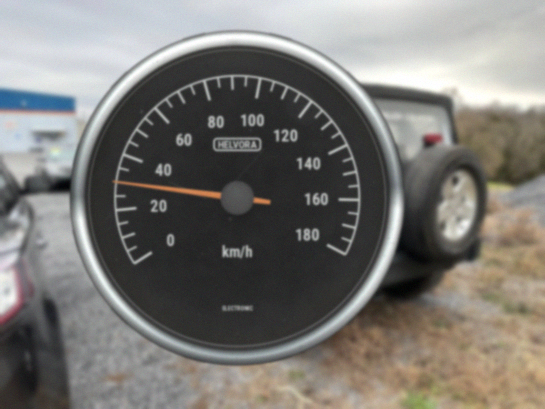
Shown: 30 km/h
